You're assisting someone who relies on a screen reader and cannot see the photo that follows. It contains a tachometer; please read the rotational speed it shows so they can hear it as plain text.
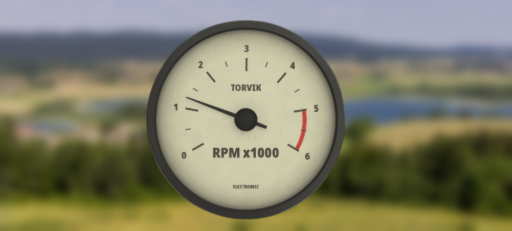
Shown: 1250 rpm
